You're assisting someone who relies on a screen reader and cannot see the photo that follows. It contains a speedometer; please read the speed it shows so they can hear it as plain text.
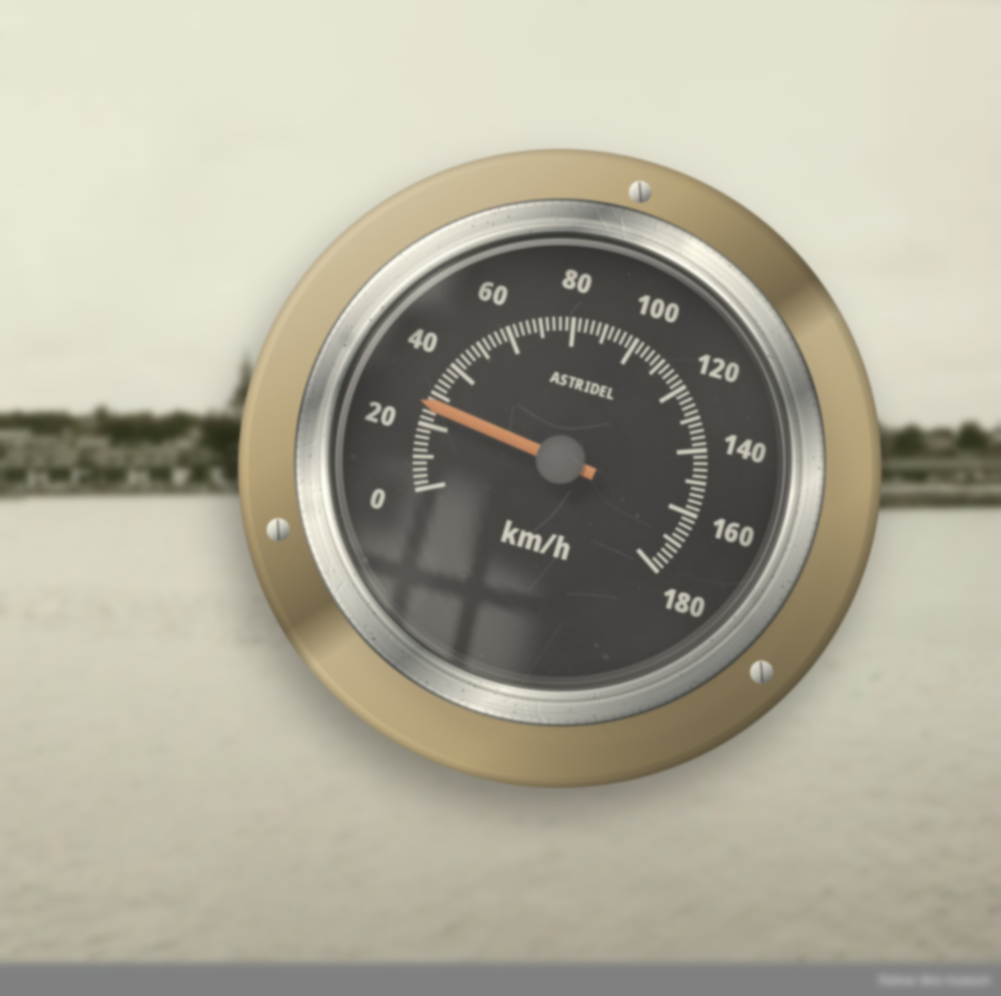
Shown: 26 km/h
